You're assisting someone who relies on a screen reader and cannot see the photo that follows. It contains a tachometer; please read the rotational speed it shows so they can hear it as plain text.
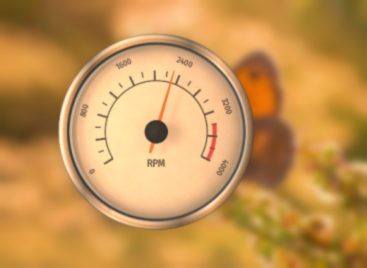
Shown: 2300 rpm
